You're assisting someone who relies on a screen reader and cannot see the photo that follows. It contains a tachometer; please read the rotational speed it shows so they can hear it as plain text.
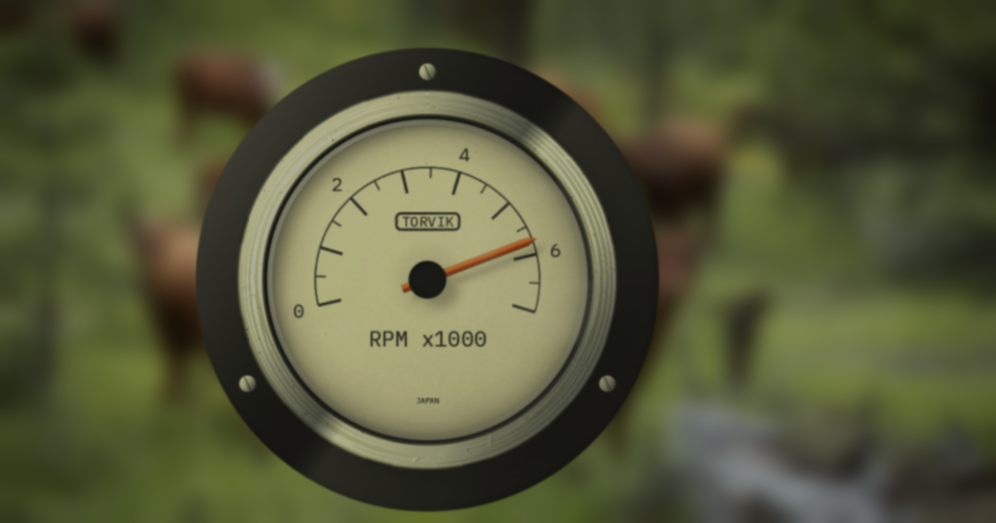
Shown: 5750 rpm
